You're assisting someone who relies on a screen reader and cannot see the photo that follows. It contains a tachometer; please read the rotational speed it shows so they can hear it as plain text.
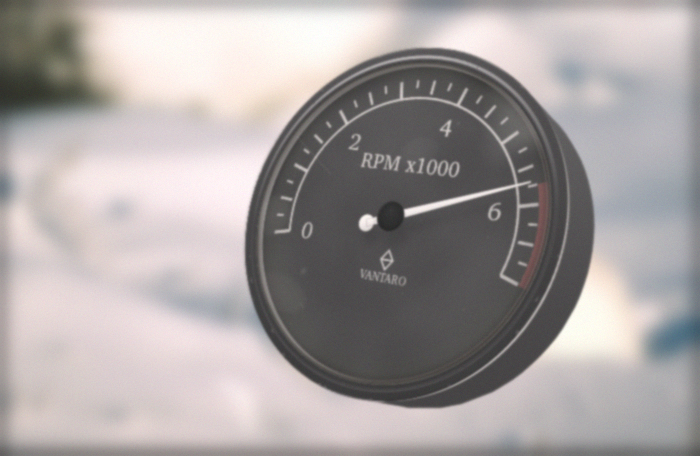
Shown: 5750 rpm
